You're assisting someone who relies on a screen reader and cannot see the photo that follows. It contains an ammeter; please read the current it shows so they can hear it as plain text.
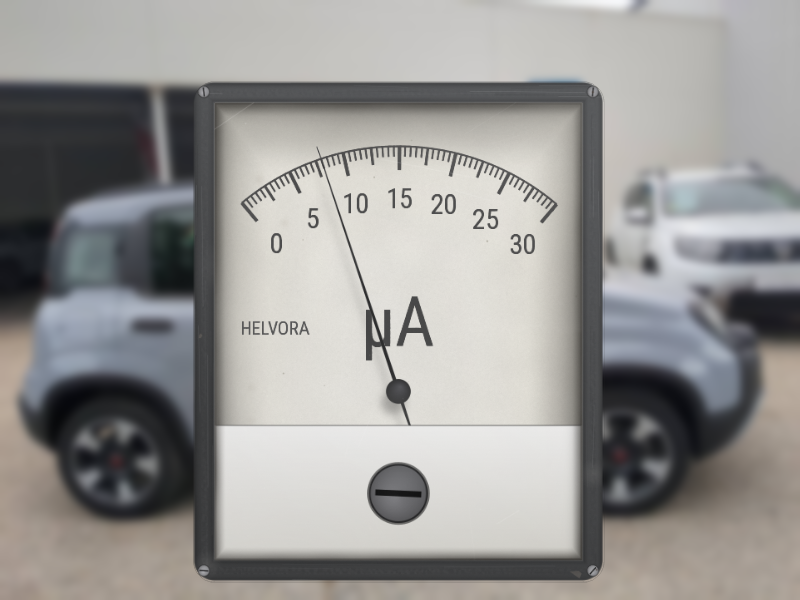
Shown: 8 µA
